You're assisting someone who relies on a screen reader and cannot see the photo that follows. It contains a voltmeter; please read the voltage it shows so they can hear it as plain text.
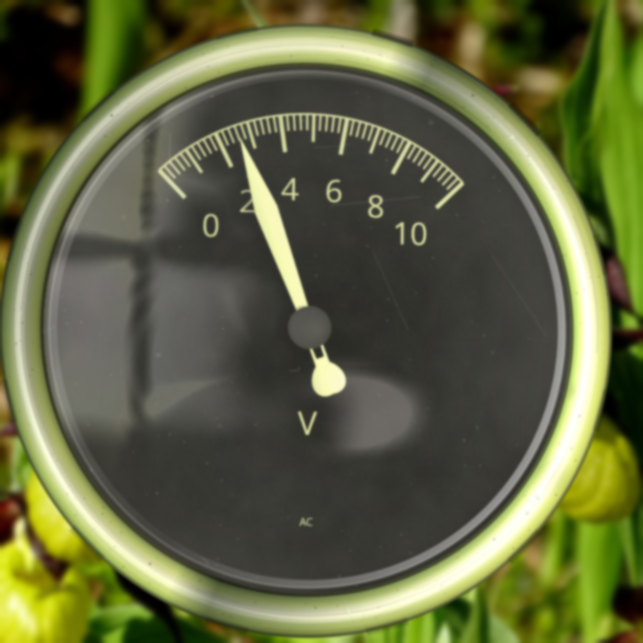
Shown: 2.6 V
